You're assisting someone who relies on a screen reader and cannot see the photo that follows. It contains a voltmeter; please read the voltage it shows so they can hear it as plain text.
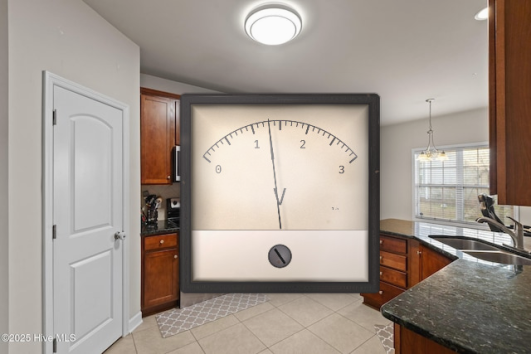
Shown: 1.3 V
